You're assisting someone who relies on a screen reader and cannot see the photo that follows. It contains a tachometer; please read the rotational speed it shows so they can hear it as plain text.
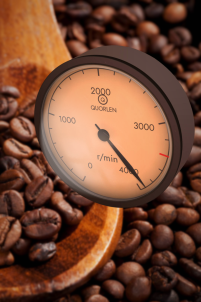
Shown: 3900 rpm
